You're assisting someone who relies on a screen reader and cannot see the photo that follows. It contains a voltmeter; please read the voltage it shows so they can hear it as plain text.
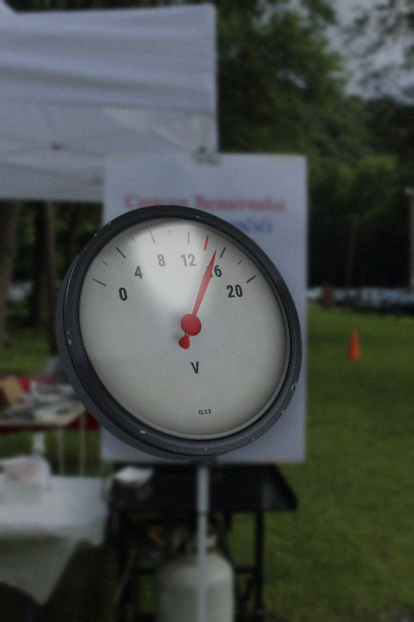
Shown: 15 V
